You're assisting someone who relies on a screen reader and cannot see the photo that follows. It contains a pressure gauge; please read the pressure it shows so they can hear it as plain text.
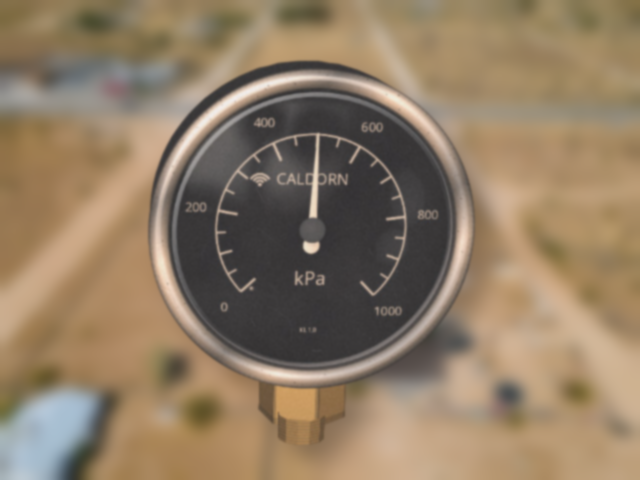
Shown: 500 kPa
